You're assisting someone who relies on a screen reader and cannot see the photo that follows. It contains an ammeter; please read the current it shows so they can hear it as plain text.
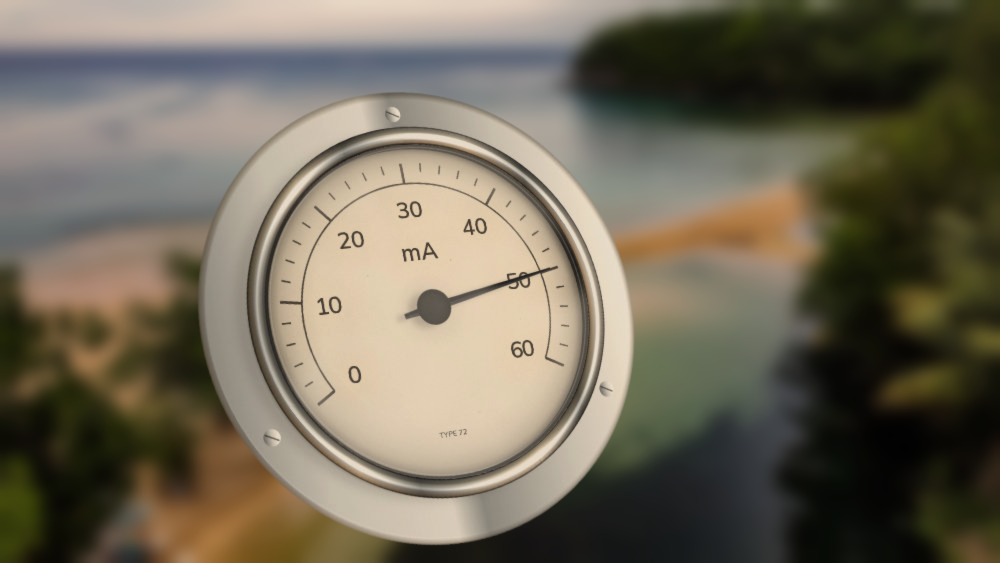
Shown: 50 mA
